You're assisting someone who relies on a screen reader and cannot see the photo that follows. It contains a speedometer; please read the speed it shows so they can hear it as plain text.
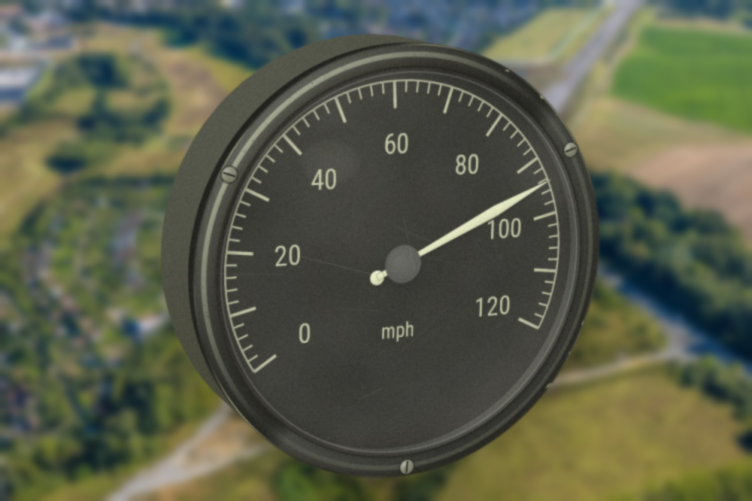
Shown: 94 mph
